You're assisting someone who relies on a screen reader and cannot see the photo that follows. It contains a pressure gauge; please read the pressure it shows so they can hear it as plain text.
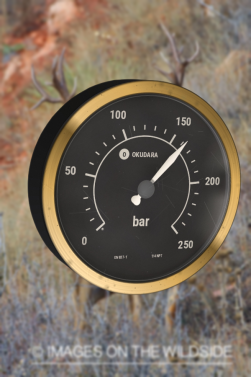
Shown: 160 bar
